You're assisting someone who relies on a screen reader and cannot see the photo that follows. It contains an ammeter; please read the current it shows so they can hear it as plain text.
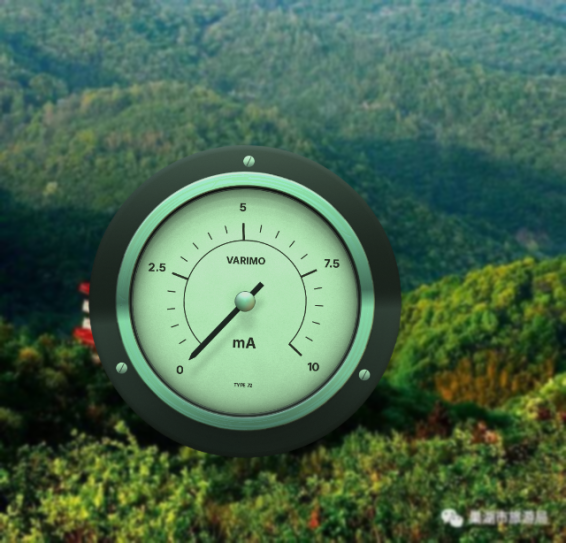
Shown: 0 mA
